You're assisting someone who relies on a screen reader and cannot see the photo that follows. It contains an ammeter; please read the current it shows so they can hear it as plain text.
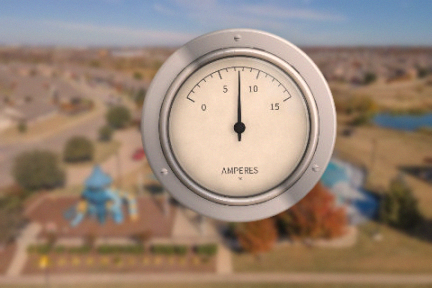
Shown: 7.5 A
